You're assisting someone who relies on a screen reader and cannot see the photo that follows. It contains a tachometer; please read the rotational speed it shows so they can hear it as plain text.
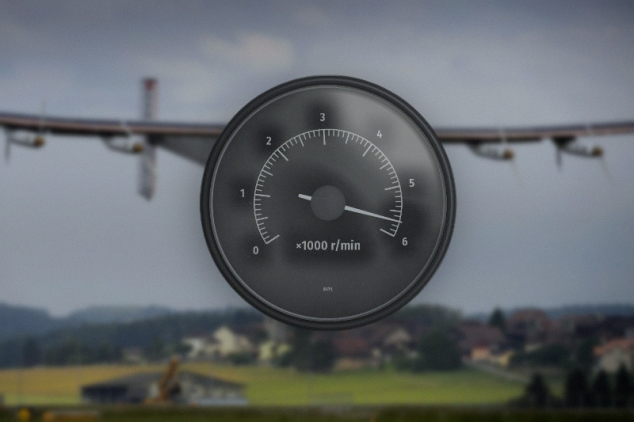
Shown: 5700 rpm
